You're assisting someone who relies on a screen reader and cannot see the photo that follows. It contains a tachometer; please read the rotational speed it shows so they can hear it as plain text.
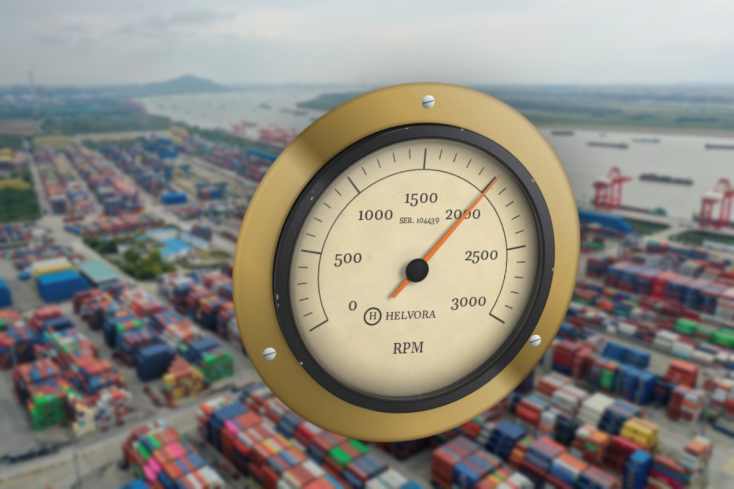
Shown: 2000 rpm
